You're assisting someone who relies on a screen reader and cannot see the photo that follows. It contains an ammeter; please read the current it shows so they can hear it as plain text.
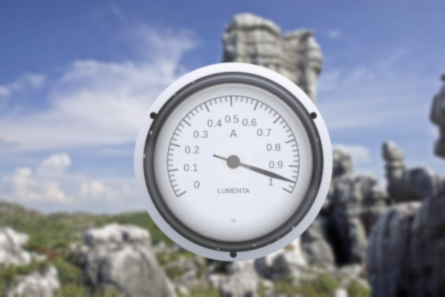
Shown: 0.96 A
